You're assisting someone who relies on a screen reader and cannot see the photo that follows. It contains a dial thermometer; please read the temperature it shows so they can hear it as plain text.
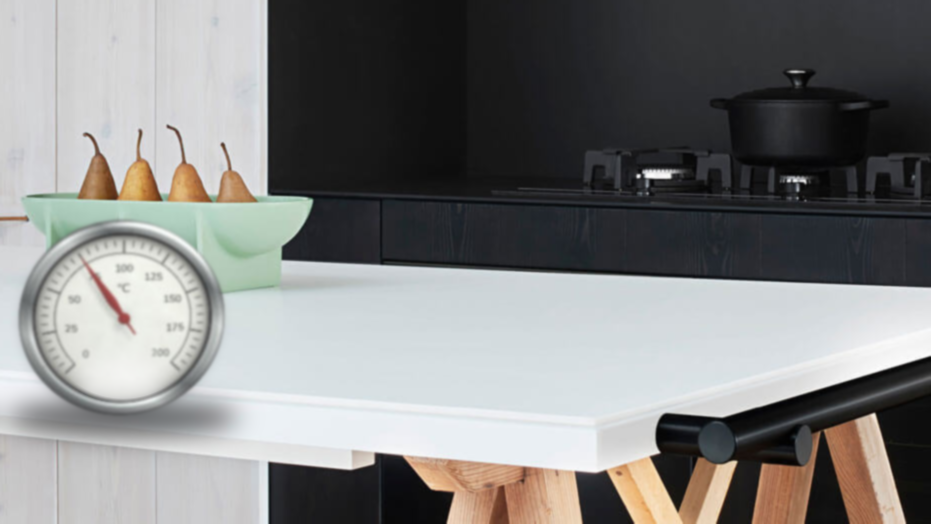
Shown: 75 °C
